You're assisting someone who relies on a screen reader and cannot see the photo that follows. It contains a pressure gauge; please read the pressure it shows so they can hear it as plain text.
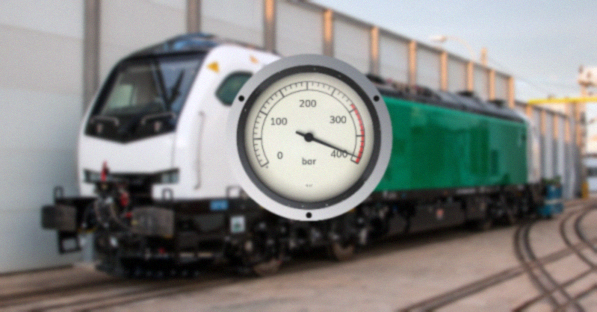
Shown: 390 bar
